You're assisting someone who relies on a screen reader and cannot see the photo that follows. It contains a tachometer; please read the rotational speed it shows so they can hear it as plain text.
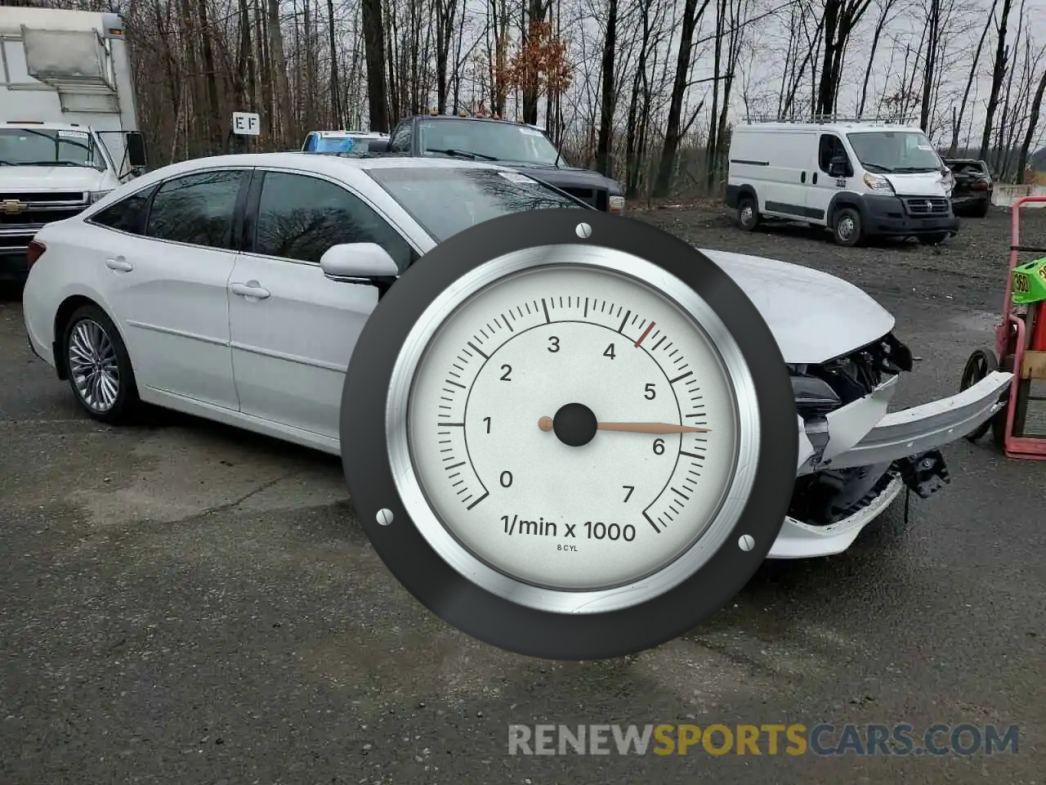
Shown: 5700 rpm
